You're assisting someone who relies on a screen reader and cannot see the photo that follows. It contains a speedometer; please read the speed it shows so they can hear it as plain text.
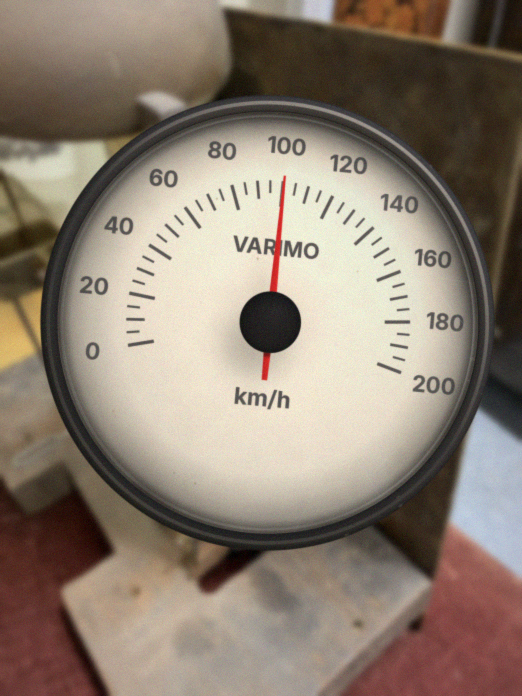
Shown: 100 km/h
